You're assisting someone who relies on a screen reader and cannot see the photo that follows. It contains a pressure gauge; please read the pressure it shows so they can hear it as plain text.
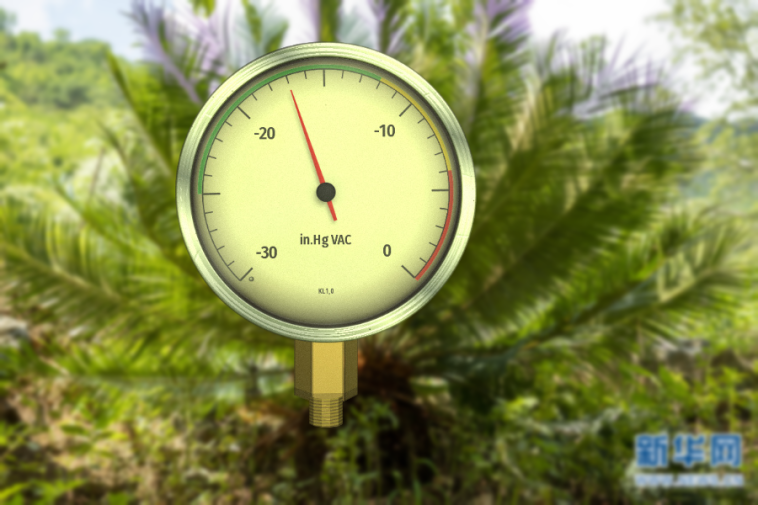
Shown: -17 inHg
